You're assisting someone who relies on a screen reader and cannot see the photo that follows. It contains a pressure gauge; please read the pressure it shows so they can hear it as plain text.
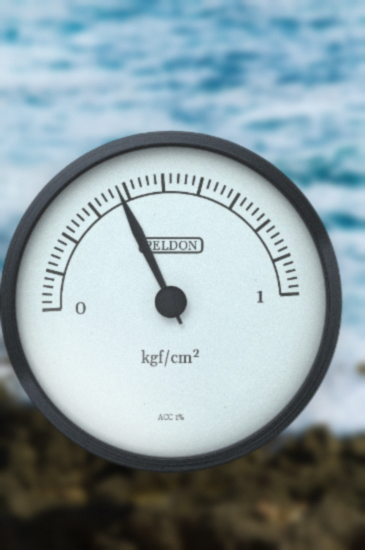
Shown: 0.38 kg/cm²
